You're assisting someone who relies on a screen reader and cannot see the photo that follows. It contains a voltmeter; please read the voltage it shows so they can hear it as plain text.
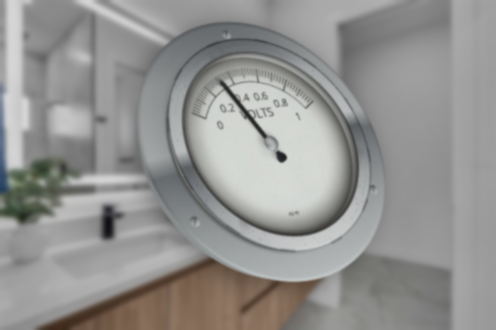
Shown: 0.3 V
